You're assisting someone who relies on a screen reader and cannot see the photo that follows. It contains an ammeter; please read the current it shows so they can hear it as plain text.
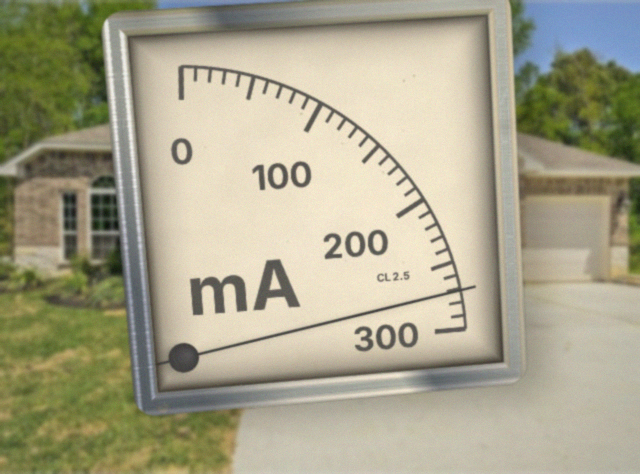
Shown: 270 mA
